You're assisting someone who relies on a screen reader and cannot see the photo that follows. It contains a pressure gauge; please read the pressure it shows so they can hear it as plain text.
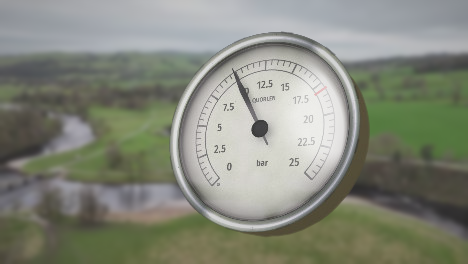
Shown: 10 bar
